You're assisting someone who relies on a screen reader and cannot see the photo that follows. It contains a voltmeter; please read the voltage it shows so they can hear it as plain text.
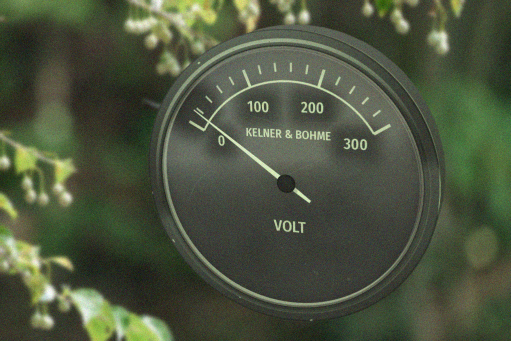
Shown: 20 V
